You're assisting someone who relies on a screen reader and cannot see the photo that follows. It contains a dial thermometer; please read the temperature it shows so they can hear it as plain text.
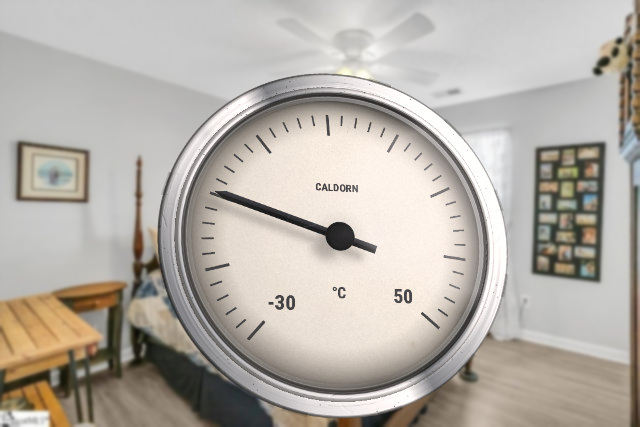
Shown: -10 °C
